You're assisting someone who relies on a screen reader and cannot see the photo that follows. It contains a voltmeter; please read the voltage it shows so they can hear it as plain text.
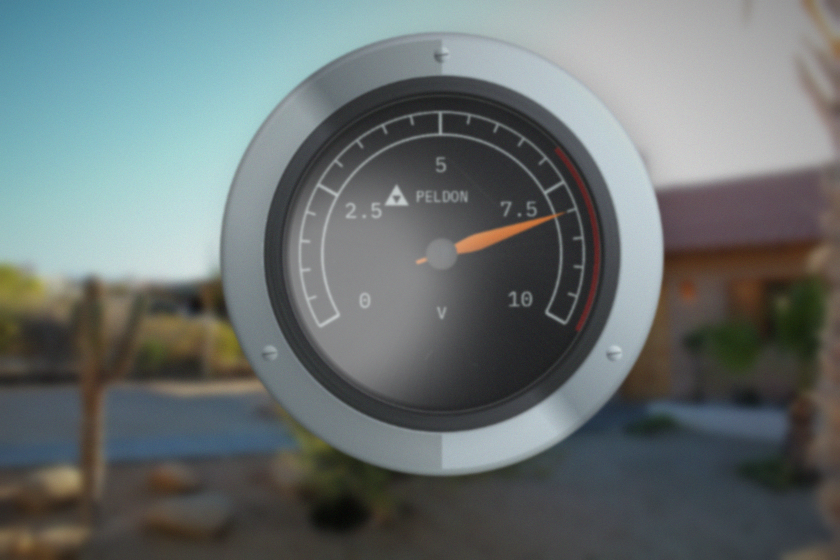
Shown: 8 V
